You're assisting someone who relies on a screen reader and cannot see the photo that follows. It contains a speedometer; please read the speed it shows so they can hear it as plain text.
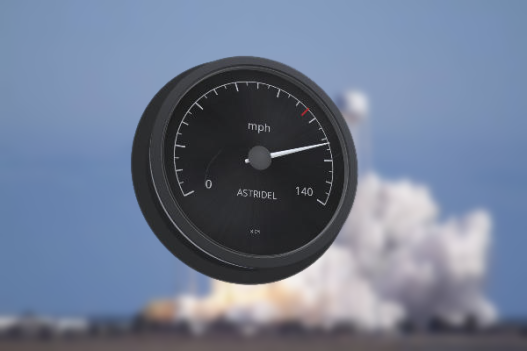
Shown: 112.5 mph
